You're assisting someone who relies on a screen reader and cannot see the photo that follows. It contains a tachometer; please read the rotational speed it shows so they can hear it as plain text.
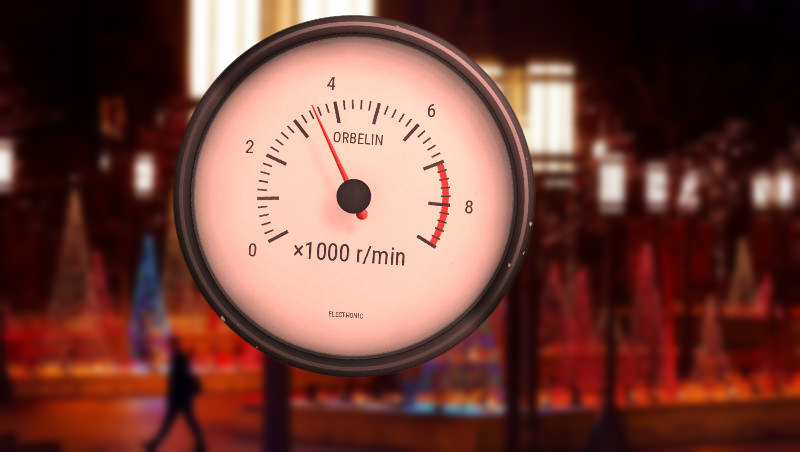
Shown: 3500 rpm
